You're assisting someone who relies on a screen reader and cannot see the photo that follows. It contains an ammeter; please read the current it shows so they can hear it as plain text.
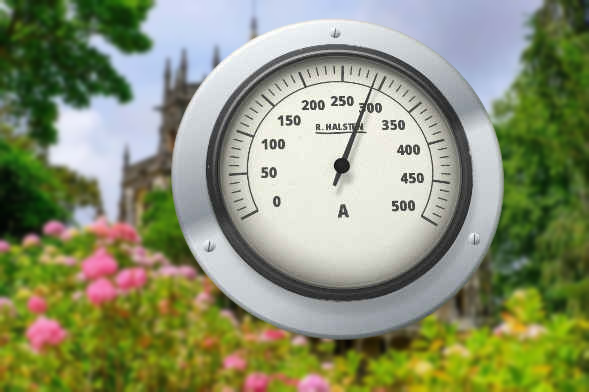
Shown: 290 A
